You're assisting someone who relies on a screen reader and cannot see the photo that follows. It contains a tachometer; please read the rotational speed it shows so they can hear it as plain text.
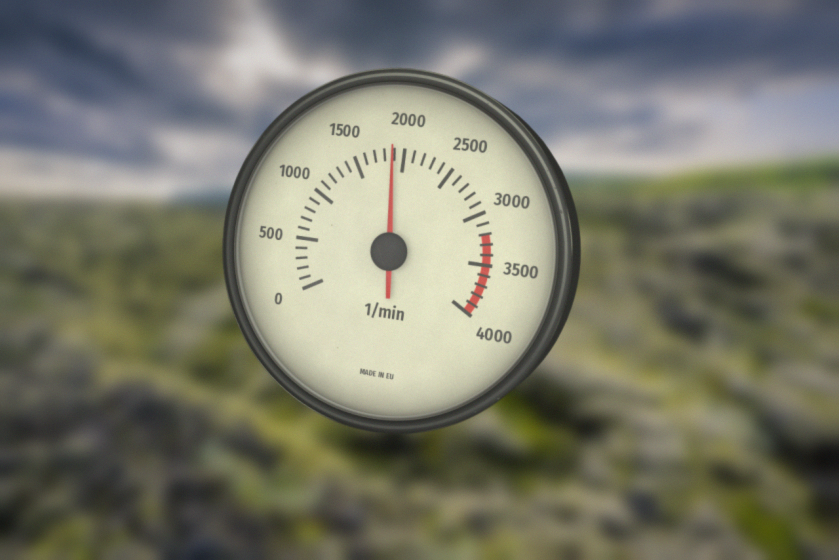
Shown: 1900 rpm
